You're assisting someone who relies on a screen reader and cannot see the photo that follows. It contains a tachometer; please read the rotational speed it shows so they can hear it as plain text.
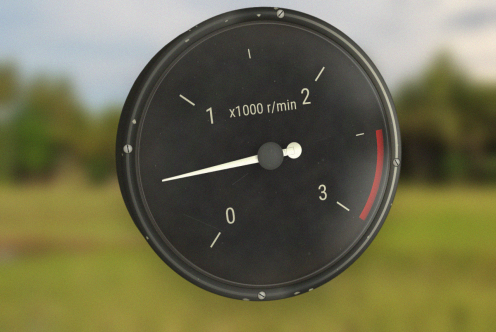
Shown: 500 rpm
